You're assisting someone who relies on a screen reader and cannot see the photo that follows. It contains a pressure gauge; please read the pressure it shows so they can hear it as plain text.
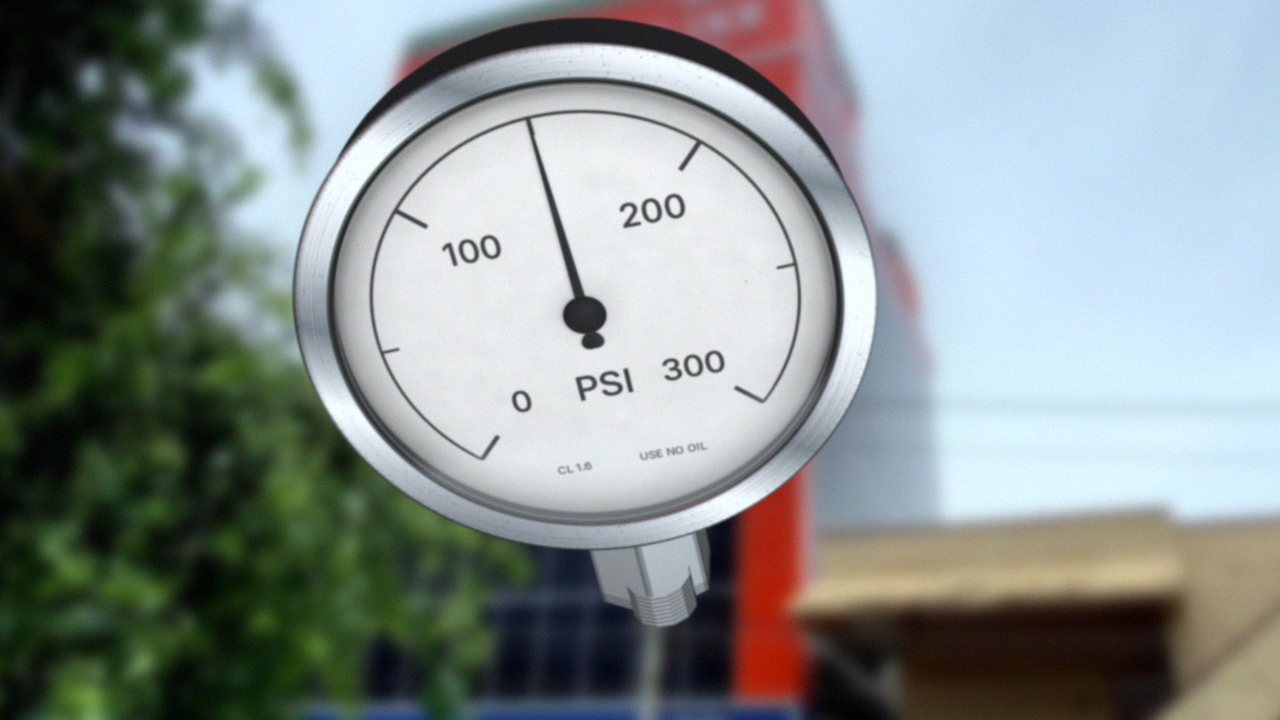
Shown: 150 psi
